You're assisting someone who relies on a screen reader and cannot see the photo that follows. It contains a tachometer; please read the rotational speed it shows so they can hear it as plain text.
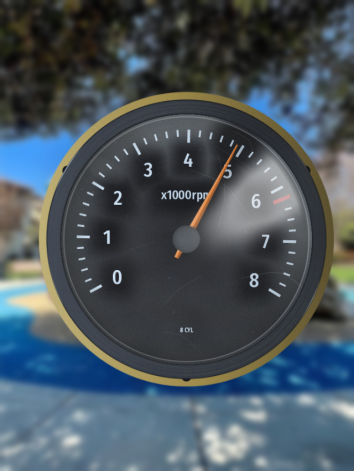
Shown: 4900 rpm
